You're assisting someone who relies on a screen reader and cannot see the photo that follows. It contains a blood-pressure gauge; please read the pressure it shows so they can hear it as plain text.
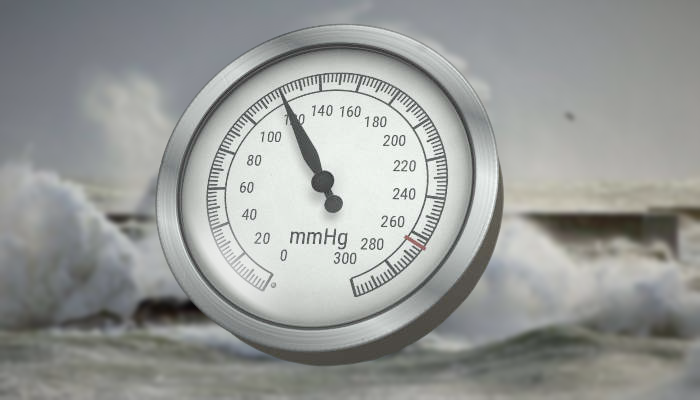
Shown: 120 mmHg
